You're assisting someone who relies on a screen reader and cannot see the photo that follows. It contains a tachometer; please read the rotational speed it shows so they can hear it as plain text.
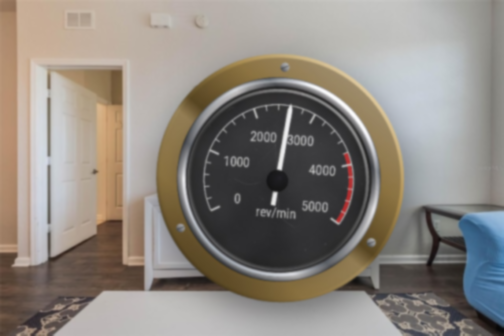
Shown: 2600 rpm
